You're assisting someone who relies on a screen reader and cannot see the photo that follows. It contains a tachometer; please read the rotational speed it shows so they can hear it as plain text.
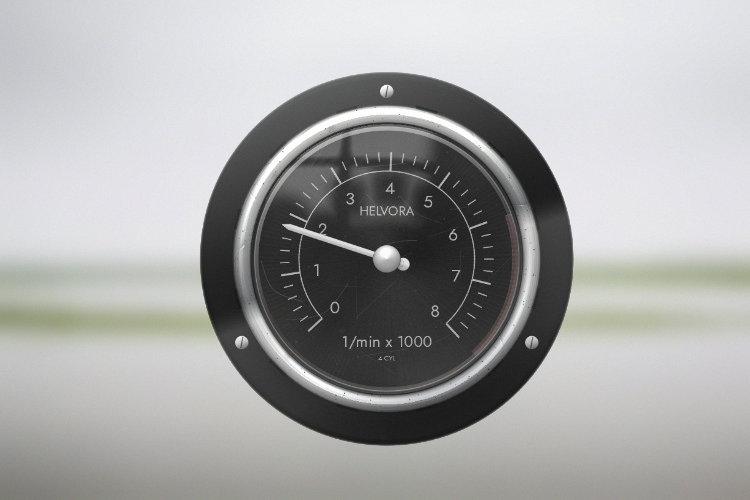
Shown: 1800 rpm
